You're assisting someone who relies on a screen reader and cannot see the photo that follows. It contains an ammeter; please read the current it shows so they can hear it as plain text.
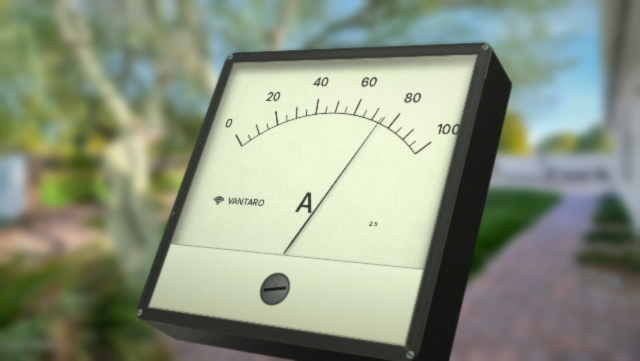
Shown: 75 A
